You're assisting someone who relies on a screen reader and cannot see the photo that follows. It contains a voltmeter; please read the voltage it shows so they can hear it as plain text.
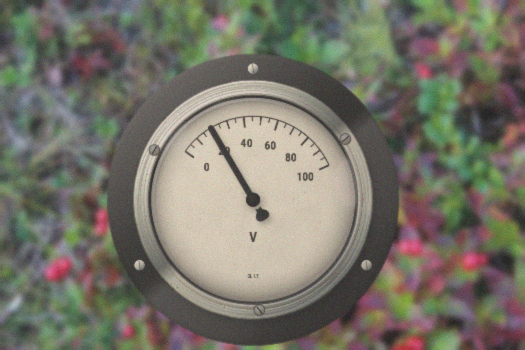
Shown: 20 V
